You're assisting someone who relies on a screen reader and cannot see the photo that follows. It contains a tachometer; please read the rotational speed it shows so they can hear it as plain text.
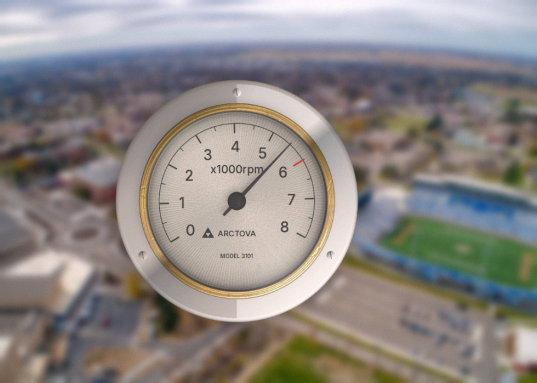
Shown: 5500 rpm
